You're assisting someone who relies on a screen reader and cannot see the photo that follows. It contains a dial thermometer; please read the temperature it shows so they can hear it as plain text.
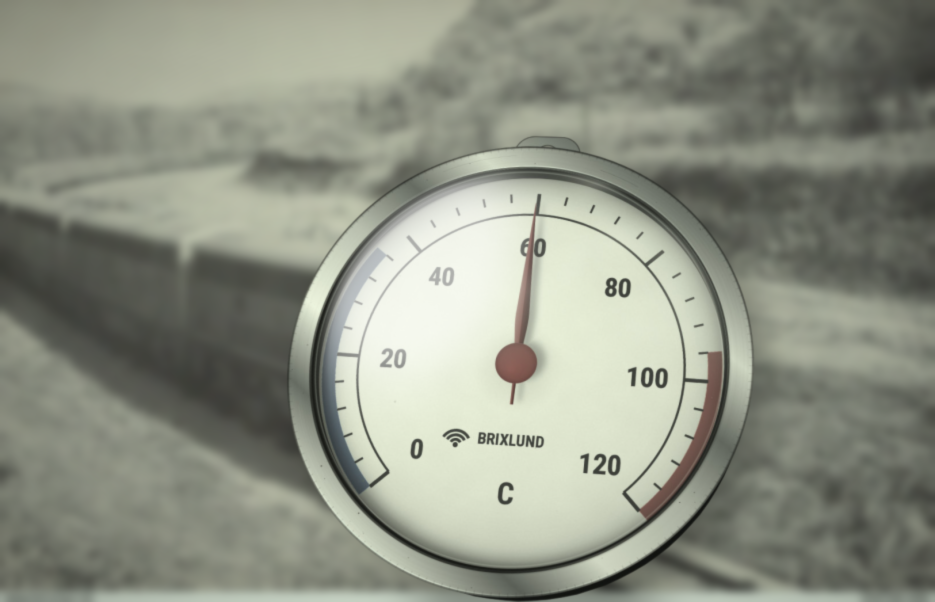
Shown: 60 °C
